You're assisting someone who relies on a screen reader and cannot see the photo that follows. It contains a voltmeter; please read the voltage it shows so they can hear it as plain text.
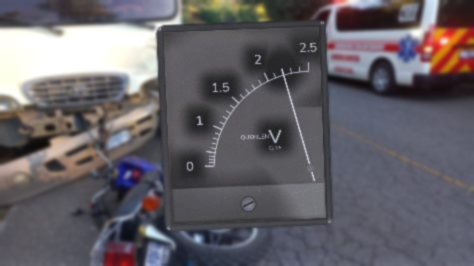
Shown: 2.2 V
